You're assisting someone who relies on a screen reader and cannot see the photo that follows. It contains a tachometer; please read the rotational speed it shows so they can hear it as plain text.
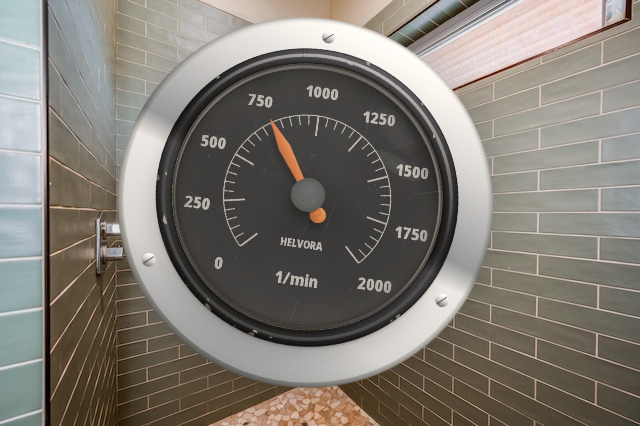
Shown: 750 rpm
